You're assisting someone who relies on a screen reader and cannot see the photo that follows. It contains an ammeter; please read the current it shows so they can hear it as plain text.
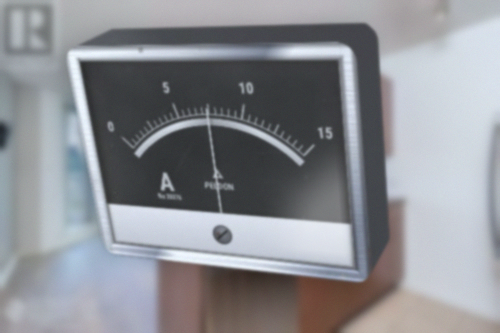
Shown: 7.5 A
